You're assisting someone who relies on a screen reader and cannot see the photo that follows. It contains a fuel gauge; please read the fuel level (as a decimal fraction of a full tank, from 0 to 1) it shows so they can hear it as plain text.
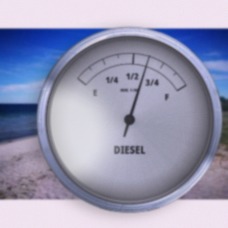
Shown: 0.625
